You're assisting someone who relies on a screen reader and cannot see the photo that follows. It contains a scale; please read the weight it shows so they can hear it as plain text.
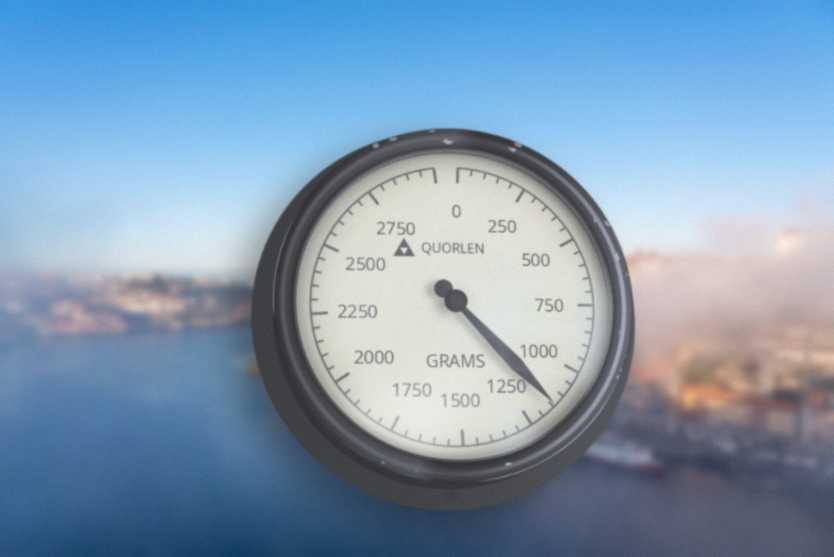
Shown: 1150 g
